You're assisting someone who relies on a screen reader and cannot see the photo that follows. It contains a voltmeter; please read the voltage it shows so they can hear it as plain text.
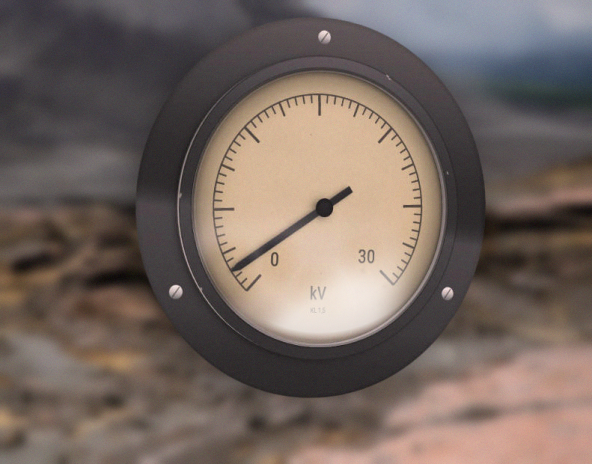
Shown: 1.5 kV
